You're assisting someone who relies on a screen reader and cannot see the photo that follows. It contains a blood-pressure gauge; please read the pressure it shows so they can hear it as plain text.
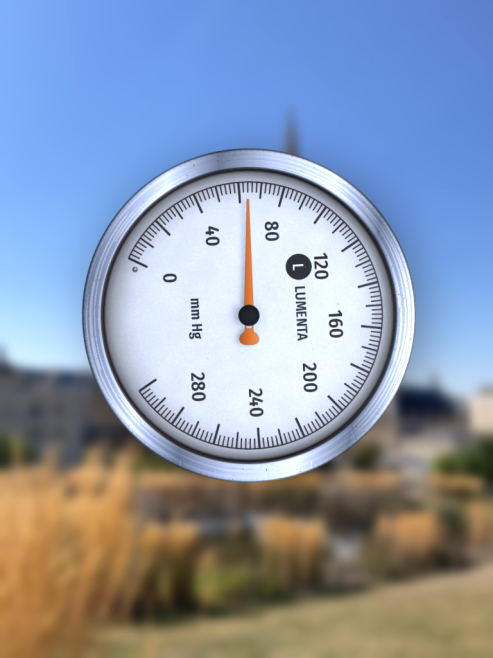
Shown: 64 mmHg
